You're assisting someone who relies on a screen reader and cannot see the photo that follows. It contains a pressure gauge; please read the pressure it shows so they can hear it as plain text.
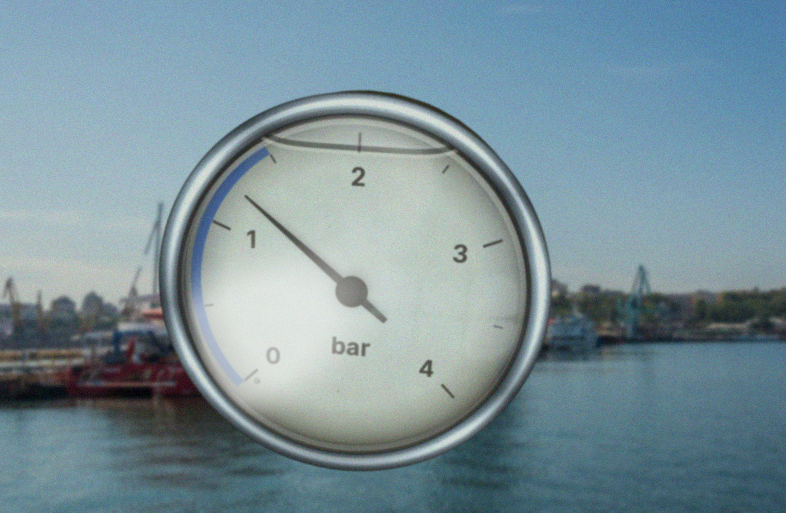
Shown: 1.25 bar
